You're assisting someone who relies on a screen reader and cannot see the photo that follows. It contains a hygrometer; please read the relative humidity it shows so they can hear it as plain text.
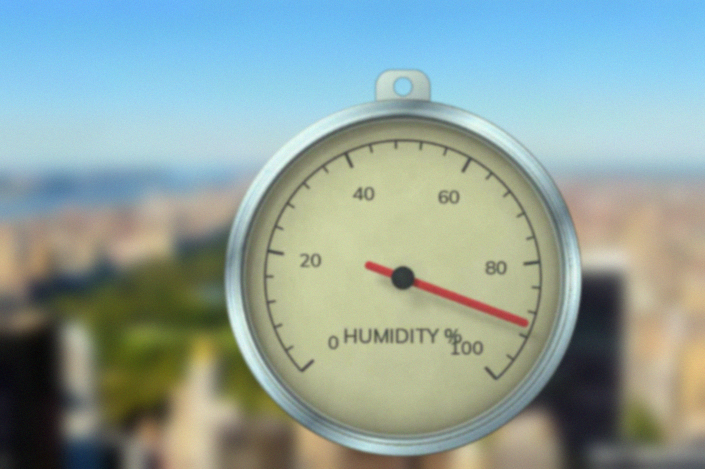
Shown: 90 %
